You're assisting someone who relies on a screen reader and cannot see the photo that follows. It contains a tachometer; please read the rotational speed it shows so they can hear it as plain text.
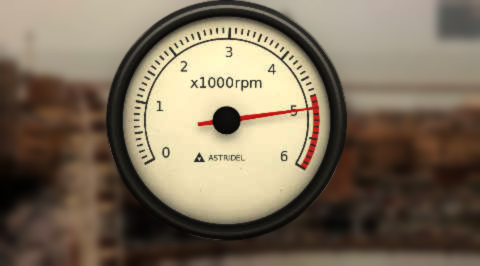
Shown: 5000 rpm
